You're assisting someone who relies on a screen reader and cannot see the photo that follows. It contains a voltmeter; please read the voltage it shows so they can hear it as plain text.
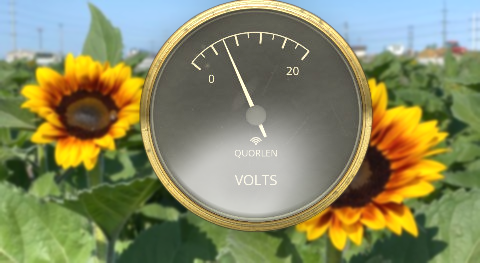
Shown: 6 V
